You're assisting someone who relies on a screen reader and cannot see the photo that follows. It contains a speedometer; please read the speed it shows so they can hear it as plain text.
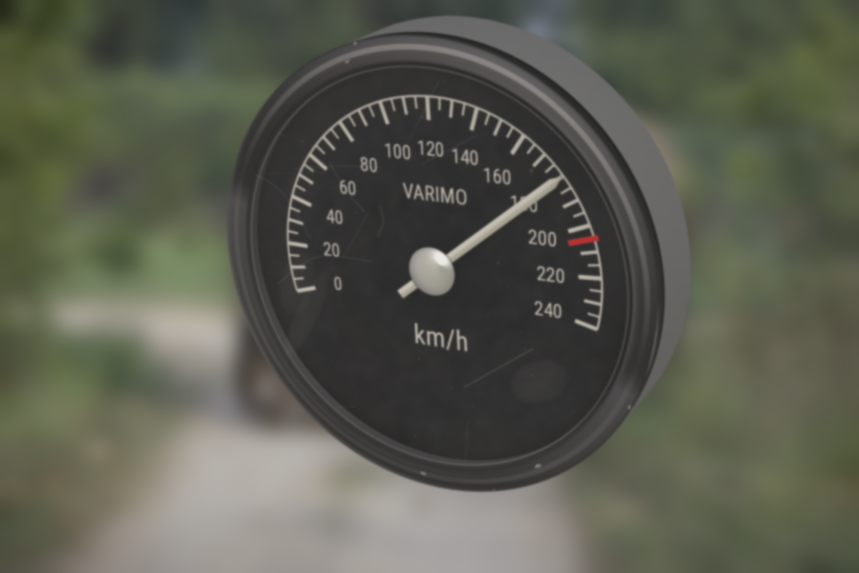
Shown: 180 km/h
